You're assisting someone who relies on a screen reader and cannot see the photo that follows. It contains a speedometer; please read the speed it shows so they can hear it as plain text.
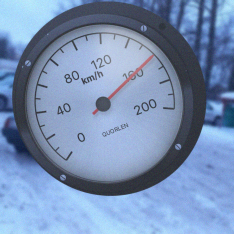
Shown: 160 km/h
